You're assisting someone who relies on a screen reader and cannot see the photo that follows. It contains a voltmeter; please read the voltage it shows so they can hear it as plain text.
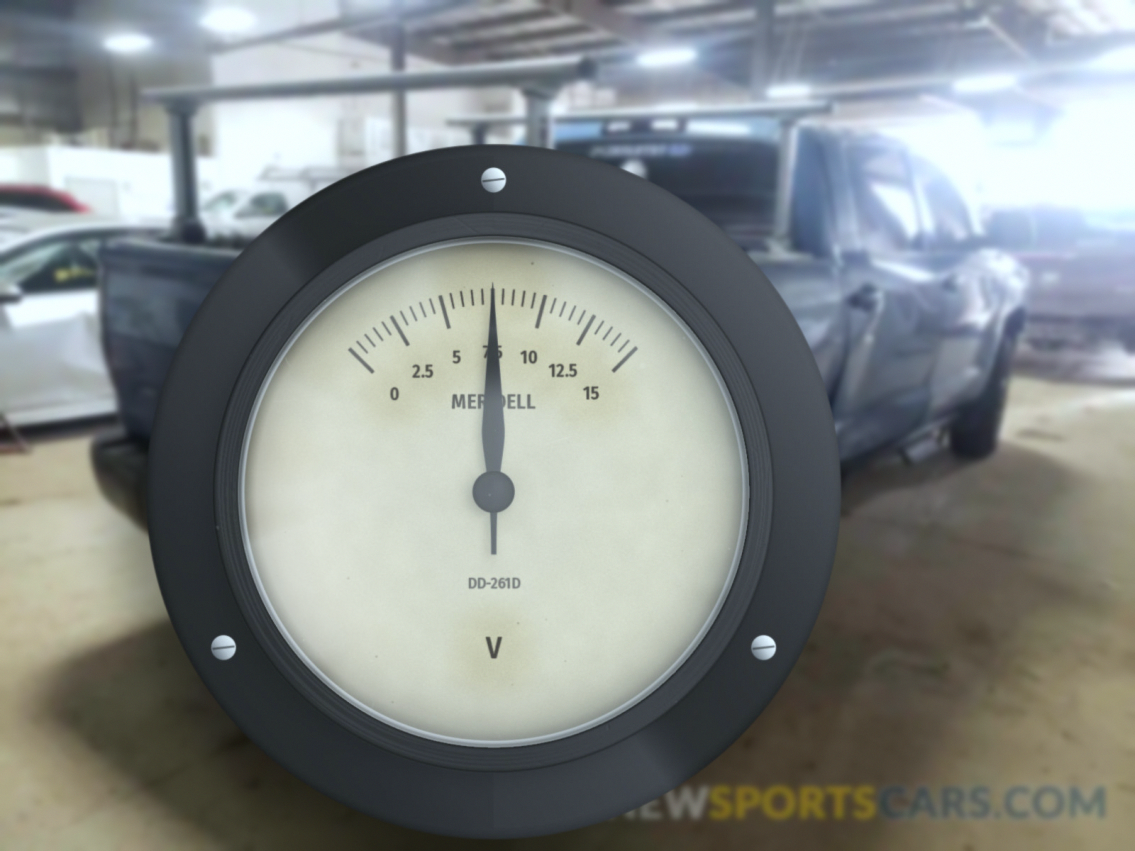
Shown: 7.5 V
